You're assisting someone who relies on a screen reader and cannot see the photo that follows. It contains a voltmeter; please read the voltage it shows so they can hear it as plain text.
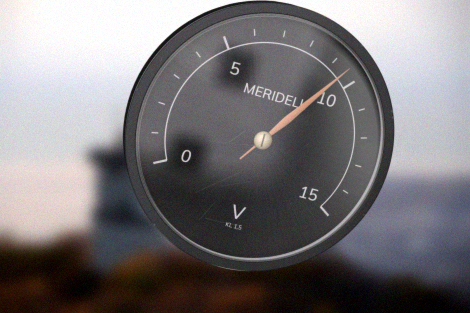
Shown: 9.5 V
